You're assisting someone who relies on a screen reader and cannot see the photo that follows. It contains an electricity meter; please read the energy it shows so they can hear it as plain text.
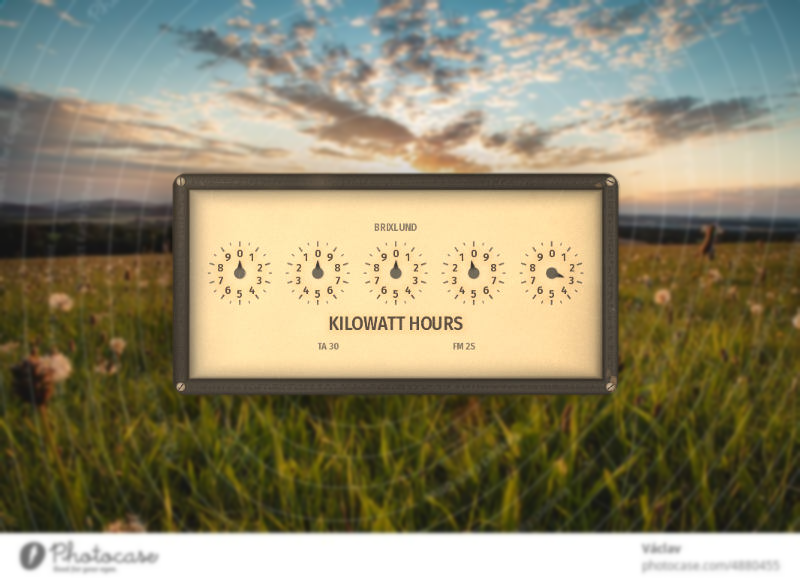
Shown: 3 kWh
